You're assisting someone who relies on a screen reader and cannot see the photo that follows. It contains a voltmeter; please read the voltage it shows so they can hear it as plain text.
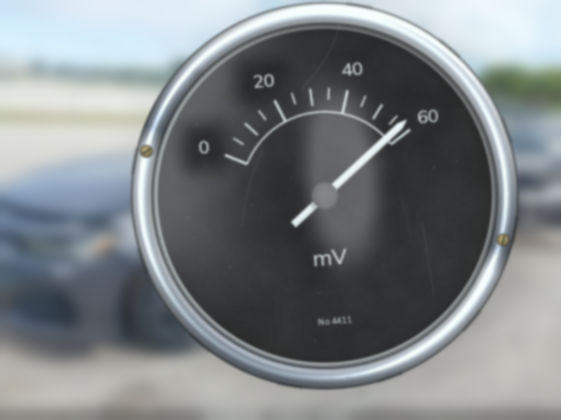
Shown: 57.5 mV
